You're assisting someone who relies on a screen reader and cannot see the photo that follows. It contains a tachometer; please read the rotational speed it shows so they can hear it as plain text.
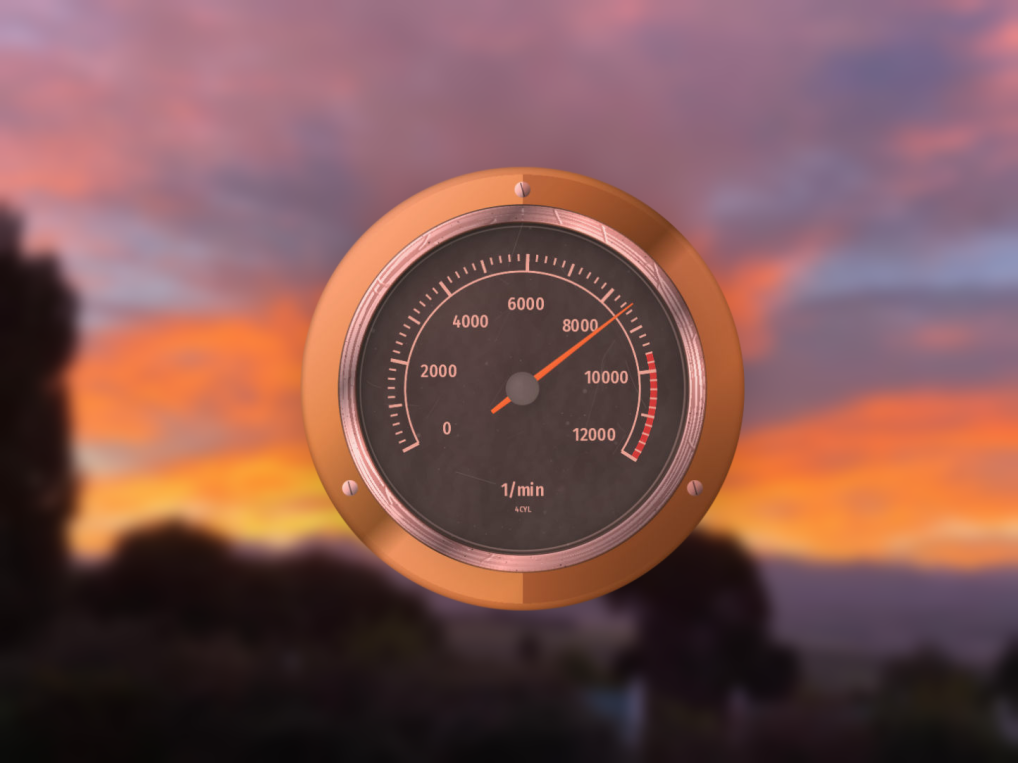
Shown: 8500 rpm
